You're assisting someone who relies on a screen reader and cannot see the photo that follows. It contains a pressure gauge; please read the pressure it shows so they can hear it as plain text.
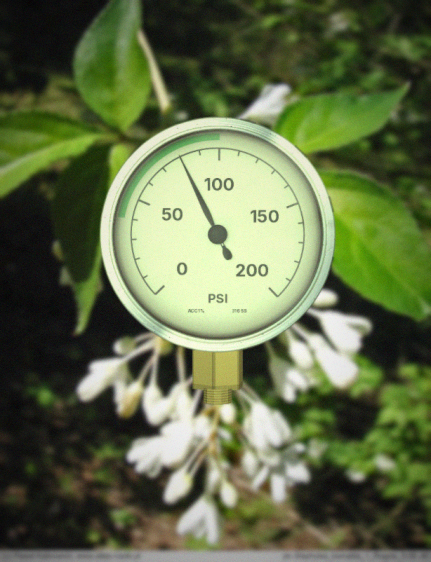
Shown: 80 psi
